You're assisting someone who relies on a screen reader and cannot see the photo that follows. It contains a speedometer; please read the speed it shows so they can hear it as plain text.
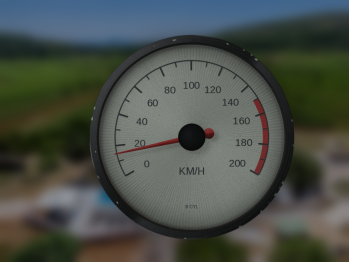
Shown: 15 km/h
